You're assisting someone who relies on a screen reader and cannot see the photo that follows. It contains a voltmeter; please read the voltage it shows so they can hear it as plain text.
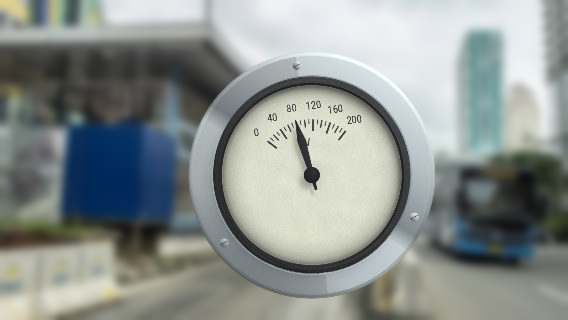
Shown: 80 V
